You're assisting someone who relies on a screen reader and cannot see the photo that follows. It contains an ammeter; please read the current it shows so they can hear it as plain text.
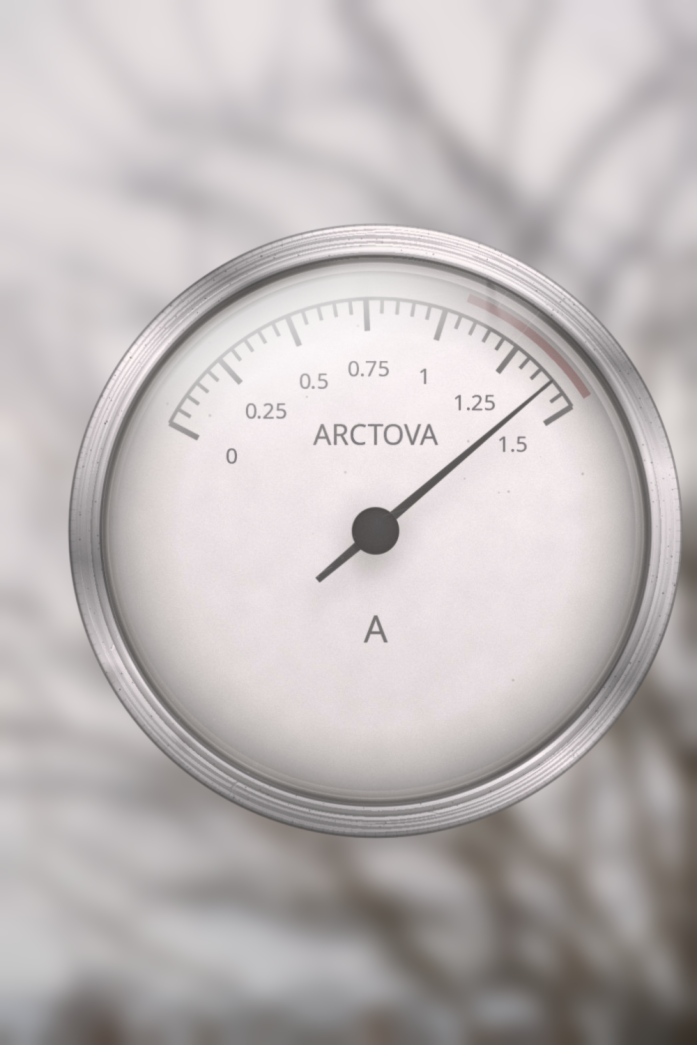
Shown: 1.4 A
